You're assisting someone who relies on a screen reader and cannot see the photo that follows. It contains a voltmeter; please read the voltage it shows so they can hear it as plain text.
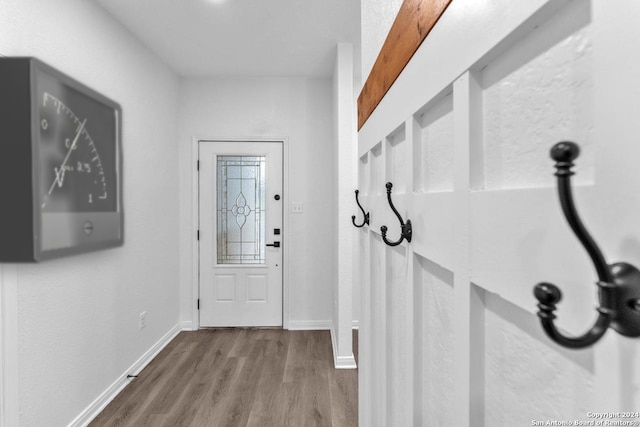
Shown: 0.5 V
